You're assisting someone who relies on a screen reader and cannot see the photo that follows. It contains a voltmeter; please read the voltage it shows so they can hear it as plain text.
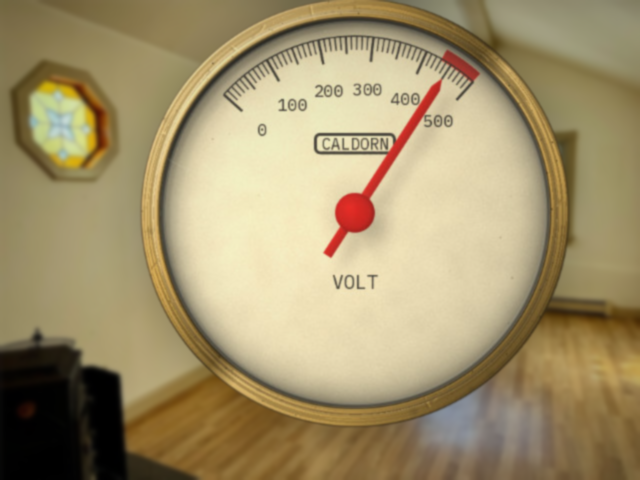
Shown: 450 V
